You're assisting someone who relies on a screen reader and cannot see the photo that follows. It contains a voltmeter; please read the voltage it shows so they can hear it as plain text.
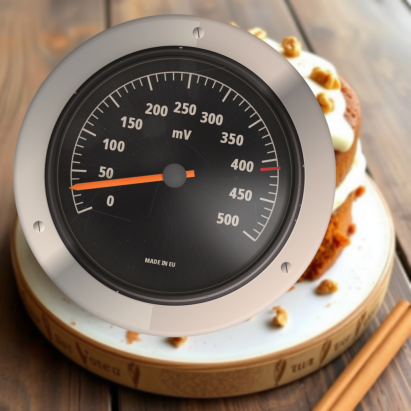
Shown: 30 mV
